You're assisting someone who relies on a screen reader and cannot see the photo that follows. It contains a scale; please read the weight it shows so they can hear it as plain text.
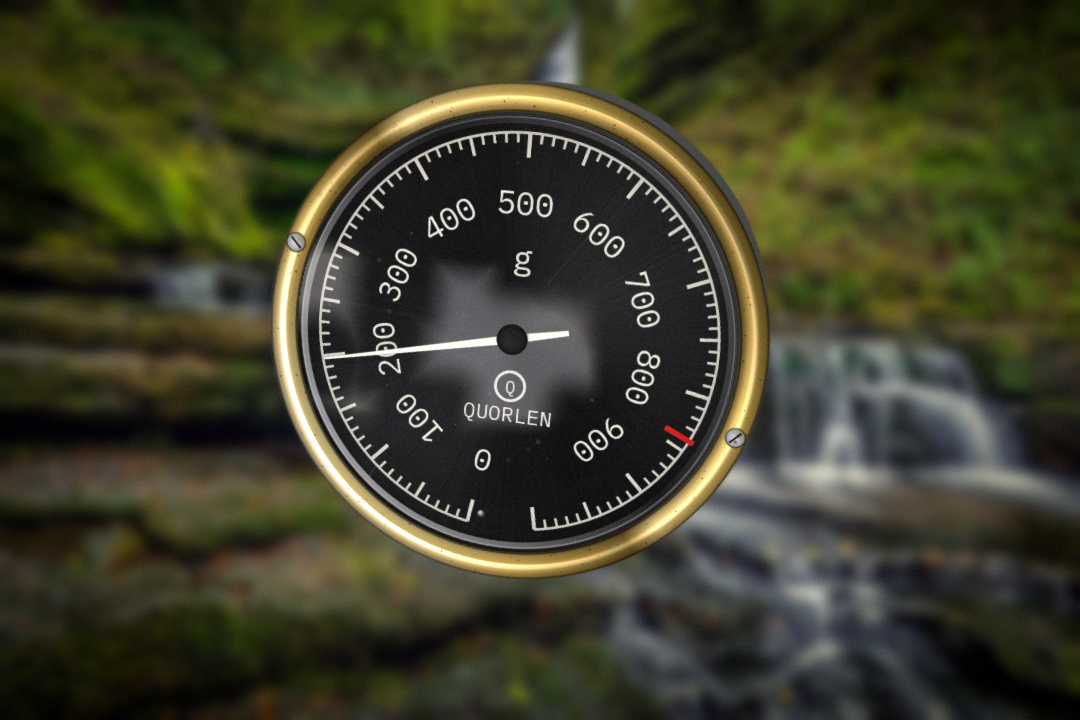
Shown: 200 g
